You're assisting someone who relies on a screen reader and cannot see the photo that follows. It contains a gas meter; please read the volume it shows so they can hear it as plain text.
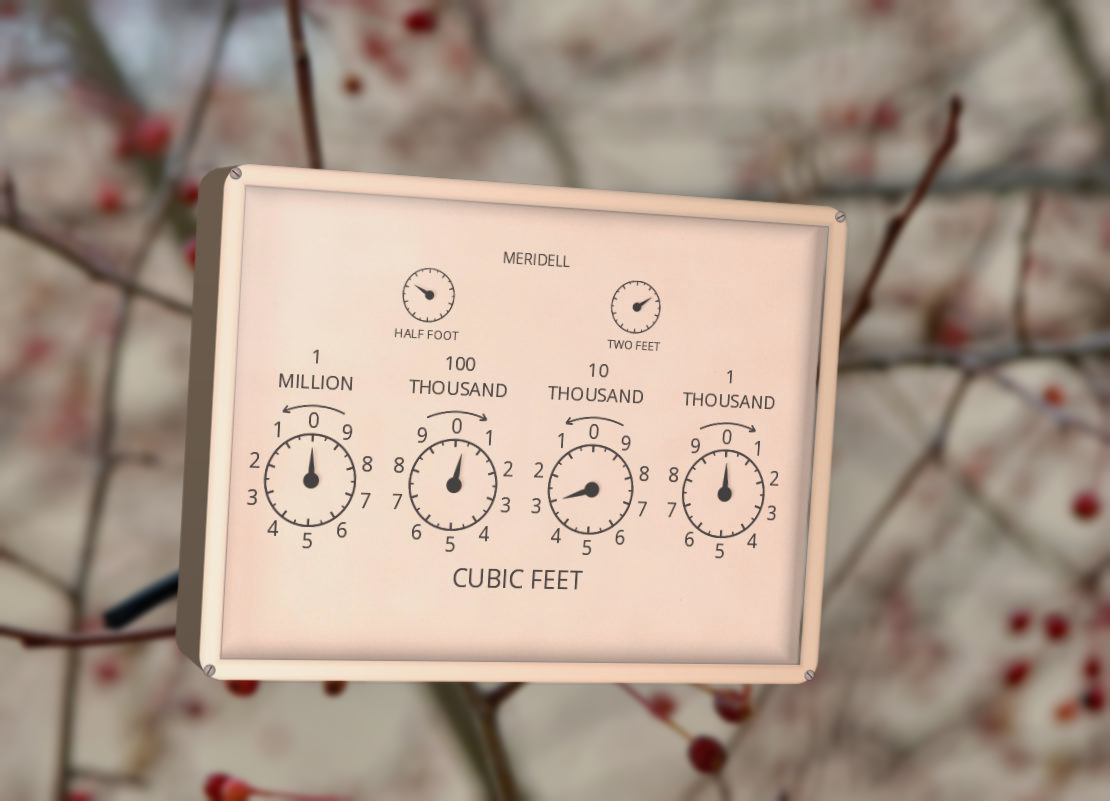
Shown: 3000 ft³
